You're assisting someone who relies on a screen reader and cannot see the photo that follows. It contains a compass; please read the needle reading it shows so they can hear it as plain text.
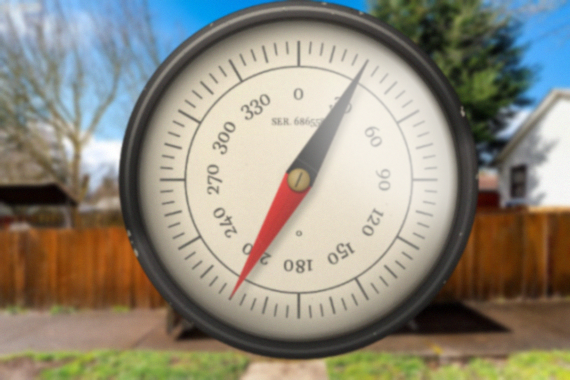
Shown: 210 °
